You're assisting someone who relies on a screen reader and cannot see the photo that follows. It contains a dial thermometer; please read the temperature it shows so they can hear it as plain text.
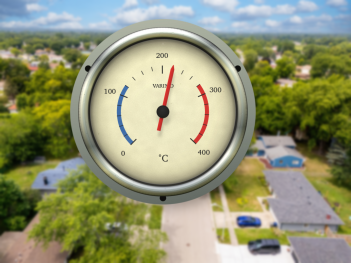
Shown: 220 °C
